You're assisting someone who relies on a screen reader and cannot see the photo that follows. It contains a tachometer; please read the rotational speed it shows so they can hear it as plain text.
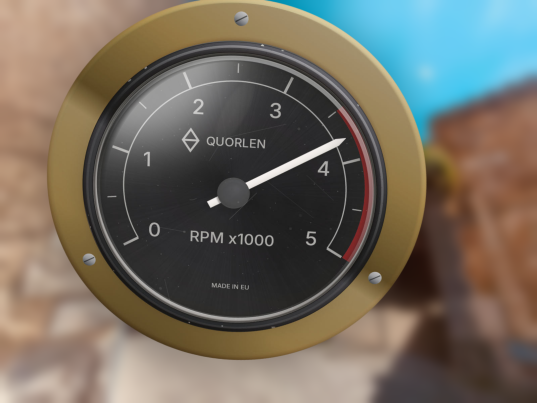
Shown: 3750 rpm
